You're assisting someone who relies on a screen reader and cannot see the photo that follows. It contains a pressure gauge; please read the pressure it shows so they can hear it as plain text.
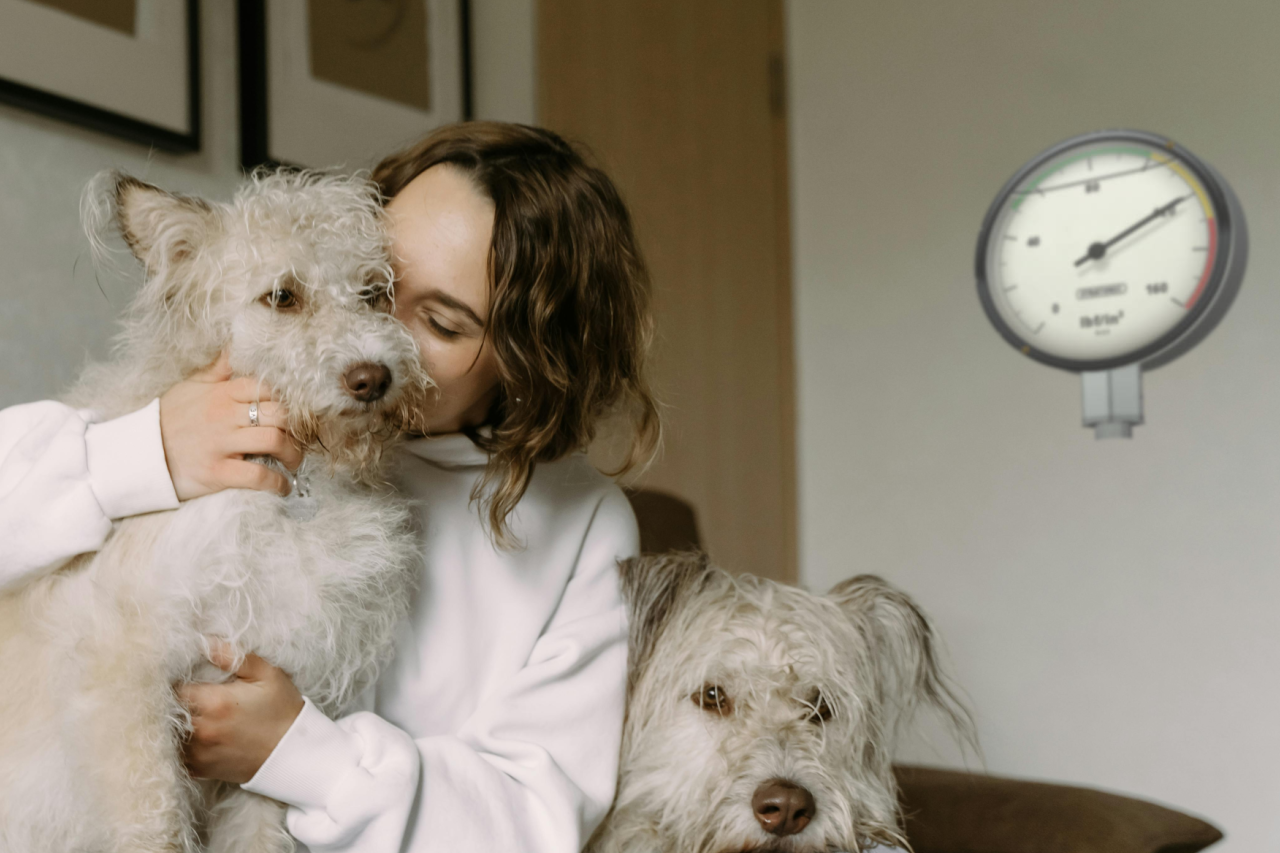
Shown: 120 psi
